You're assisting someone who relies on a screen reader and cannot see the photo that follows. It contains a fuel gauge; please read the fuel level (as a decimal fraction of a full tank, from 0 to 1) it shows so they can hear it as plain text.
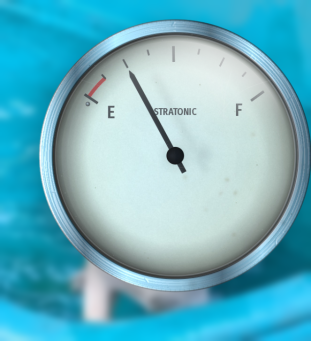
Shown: 0.25
